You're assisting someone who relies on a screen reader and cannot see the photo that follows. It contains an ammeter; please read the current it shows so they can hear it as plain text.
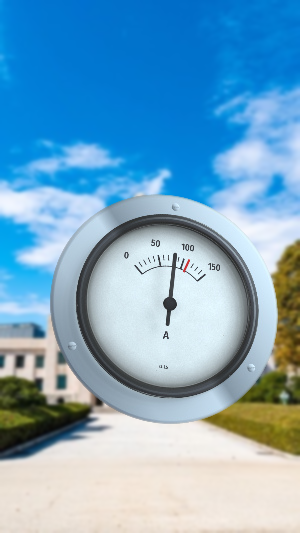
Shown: 80 A
